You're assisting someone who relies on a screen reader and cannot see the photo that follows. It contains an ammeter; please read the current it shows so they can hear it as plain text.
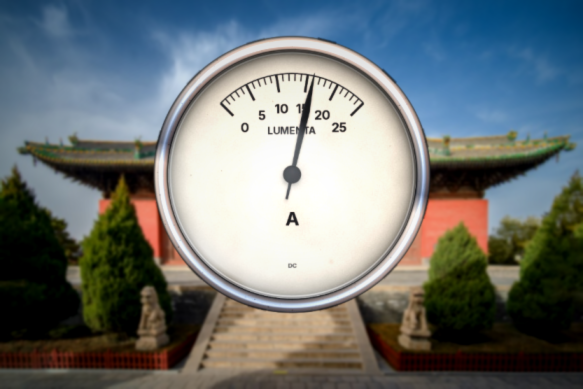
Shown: 16 A
